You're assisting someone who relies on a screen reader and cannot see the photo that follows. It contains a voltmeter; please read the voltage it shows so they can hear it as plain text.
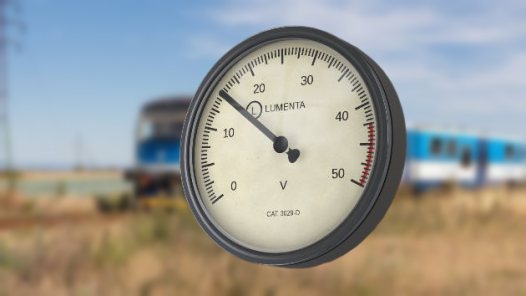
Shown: 15 V
